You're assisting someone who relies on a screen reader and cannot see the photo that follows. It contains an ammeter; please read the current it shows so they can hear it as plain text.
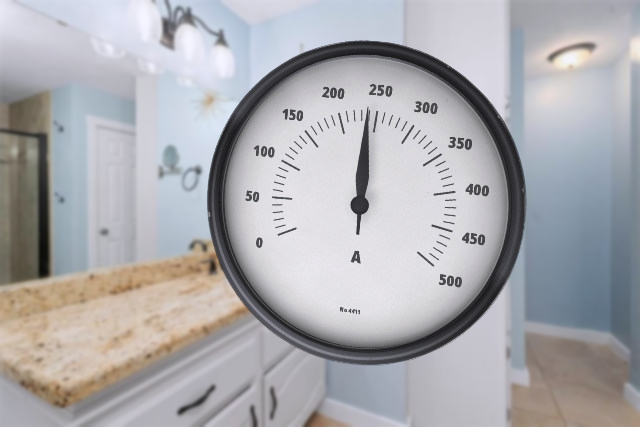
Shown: 240 A
